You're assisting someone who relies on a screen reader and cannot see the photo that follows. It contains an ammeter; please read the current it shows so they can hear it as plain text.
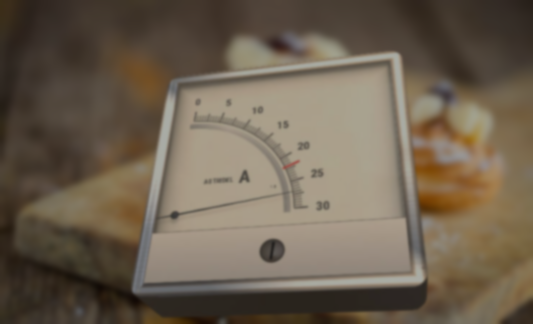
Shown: 27.5 A
